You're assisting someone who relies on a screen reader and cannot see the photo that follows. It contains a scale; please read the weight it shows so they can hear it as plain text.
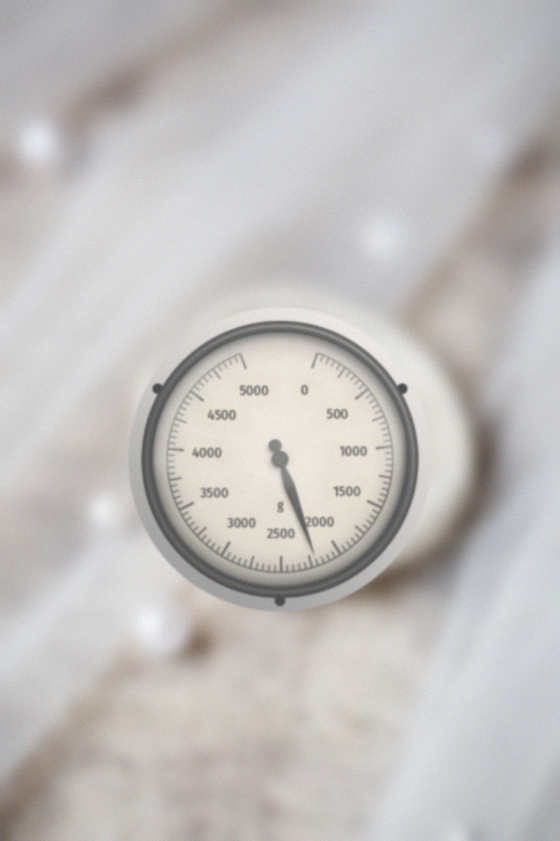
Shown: 2200 g
